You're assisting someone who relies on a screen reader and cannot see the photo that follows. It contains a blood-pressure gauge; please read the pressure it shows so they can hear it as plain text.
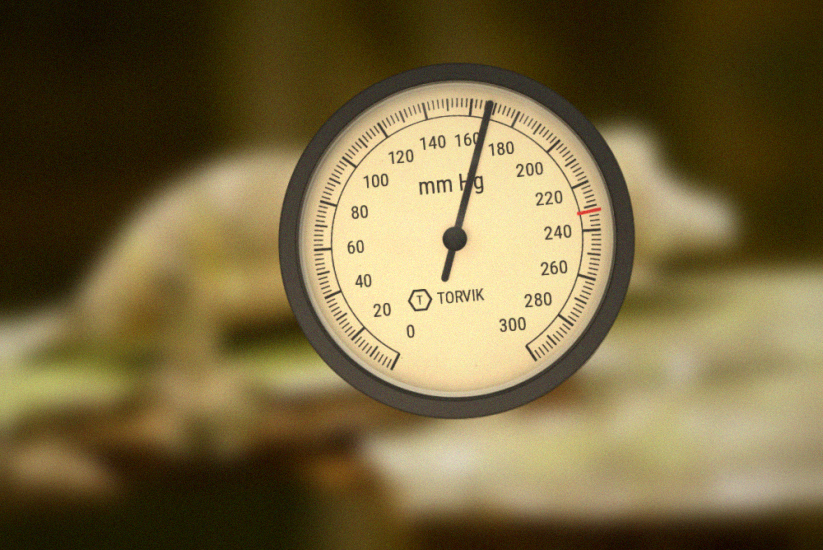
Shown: 168 mmHg
